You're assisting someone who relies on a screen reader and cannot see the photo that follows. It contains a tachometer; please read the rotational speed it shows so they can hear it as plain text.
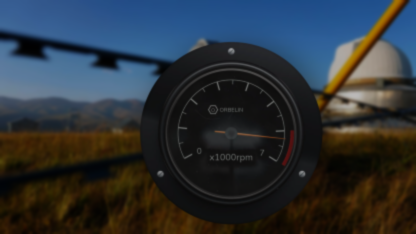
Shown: 6250 rpm
